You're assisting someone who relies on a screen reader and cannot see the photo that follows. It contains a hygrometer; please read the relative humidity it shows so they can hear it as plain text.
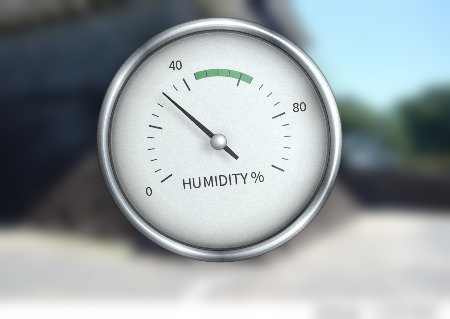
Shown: 32 %
